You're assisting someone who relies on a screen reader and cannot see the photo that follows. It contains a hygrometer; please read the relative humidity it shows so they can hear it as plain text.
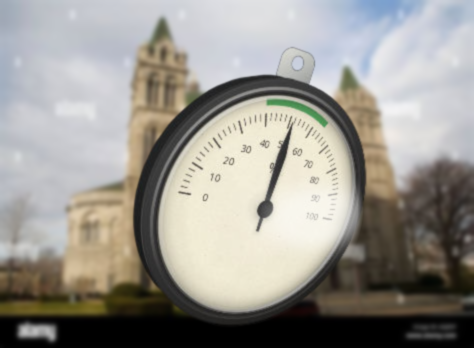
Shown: 50 %
